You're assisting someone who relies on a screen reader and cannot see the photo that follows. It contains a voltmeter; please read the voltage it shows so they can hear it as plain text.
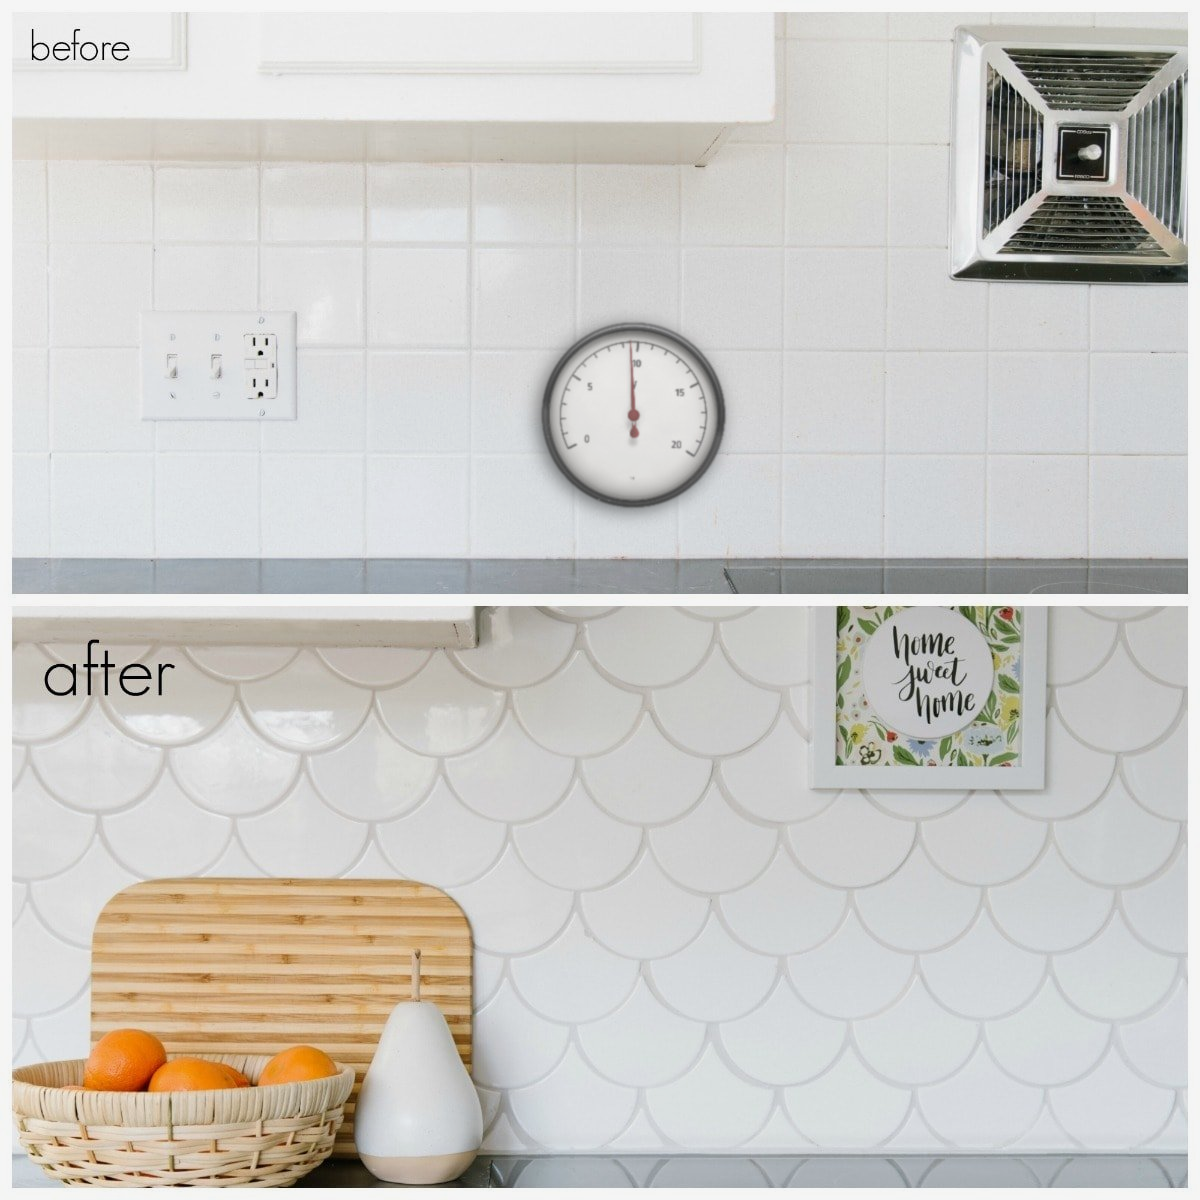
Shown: 9.5 V
